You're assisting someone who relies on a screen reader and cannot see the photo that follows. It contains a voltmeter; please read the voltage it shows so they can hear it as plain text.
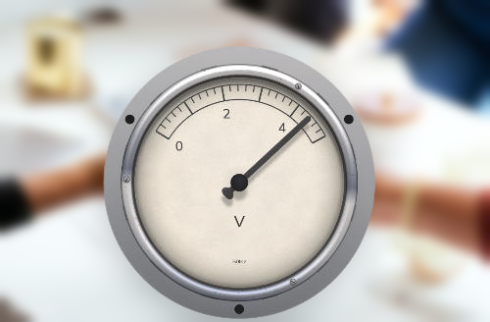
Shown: 4.4 V
